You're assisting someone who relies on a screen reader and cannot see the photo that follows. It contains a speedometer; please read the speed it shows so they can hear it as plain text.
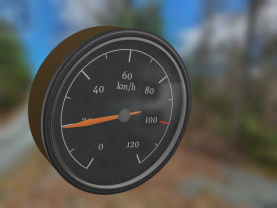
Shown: 20 km/h
